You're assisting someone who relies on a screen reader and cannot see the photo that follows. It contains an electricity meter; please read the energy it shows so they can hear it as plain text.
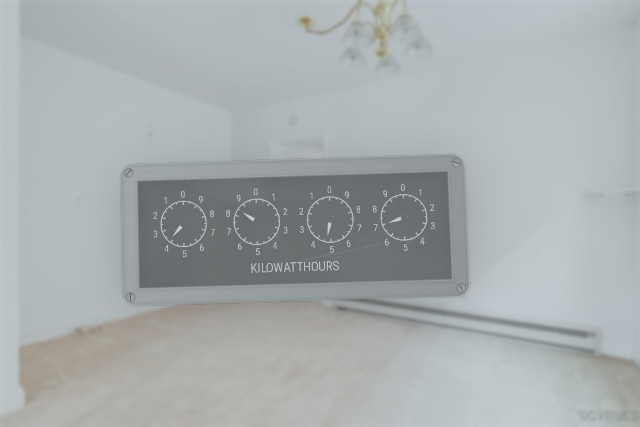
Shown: 3847 kWh
